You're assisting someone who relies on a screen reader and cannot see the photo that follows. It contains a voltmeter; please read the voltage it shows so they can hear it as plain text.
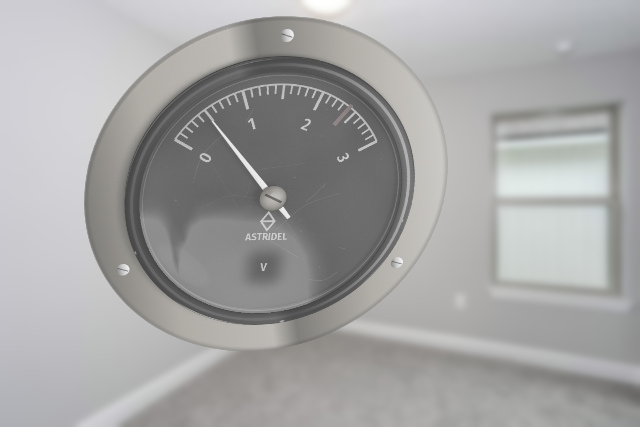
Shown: 0.5 V
